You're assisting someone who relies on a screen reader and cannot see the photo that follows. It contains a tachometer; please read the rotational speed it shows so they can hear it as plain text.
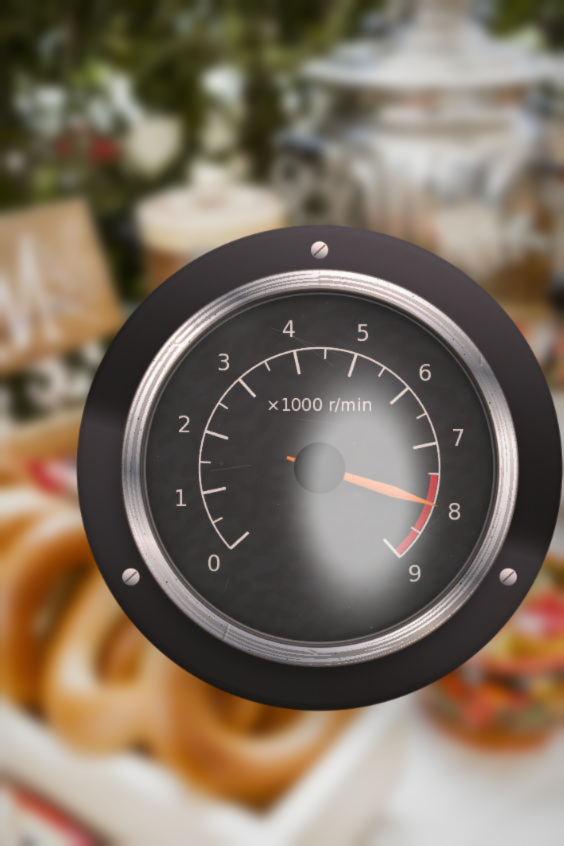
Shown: 8000 rpm
